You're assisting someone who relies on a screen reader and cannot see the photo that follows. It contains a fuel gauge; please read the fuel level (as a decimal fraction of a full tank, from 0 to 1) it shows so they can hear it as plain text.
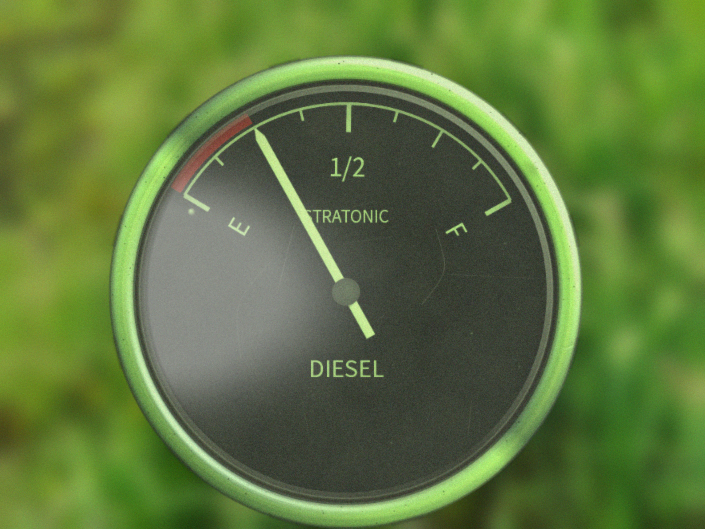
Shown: 0.25
